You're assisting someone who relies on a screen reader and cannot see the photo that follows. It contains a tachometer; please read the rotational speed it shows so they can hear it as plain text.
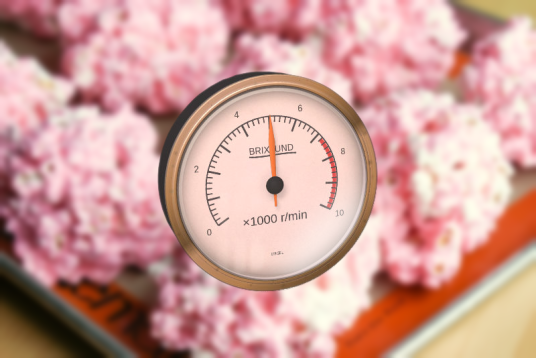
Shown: 5000 rpm
